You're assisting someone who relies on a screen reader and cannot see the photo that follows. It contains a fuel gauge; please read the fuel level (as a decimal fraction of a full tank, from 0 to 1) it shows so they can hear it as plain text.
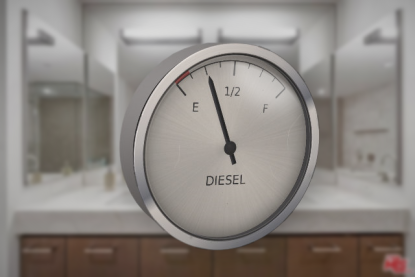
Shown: 0.25
